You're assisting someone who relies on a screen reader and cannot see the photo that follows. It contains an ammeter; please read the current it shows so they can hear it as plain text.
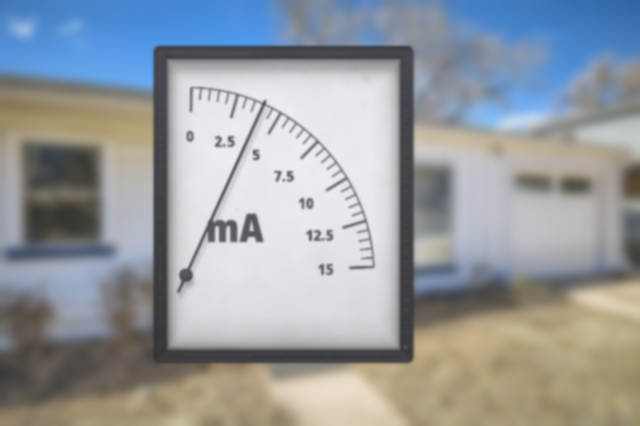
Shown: 4 mA
